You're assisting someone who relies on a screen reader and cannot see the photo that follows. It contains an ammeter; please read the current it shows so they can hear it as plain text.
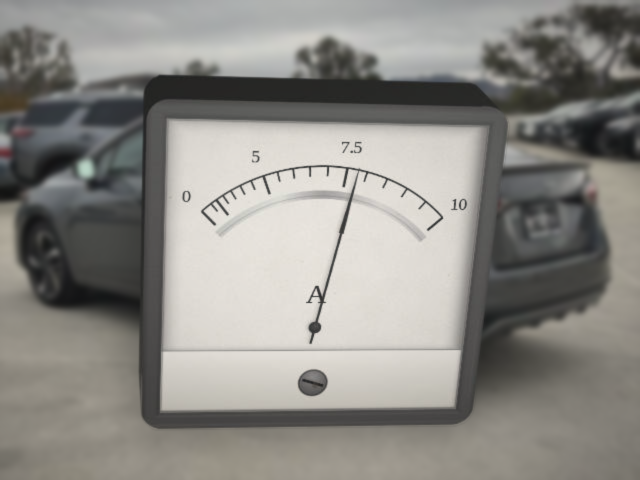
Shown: 7.75 A
